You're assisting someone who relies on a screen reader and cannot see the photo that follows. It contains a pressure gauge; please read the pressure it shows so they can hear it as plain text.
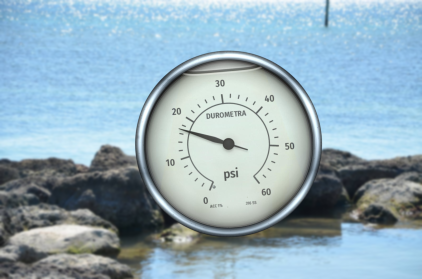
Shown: 17 psi
